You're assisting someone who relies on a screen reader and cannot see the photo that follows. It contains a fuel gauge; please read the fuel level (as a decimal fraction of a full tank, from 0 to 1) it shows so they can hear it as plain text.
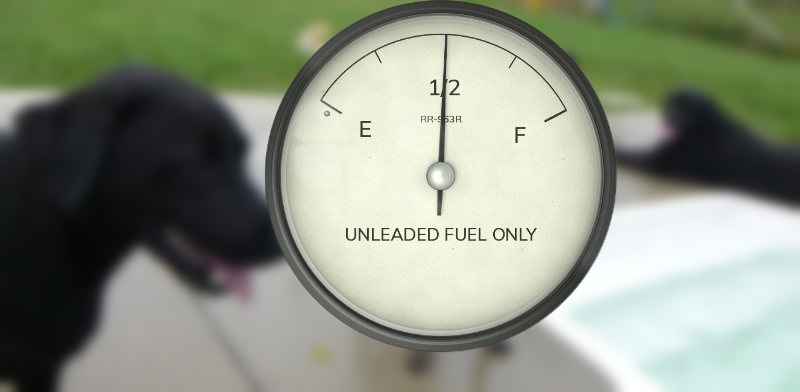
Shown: 0.5
